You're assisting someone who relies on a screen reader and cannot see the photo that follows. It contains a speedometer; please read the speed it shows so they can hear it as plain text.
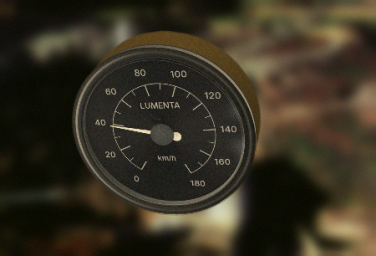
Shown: 40 km/h
